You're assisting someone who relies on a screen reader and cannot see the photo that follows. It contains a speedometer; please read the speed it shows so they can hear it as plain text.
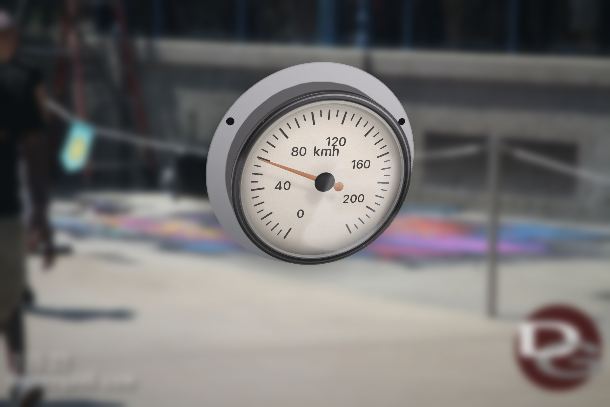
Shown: 60 km/h
